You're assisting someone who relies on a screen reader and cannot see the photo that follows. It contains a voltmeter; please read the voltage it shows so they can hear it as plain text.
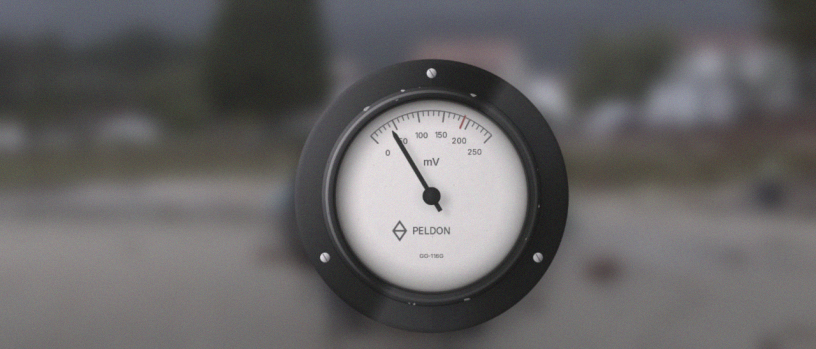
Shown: 40 mV
